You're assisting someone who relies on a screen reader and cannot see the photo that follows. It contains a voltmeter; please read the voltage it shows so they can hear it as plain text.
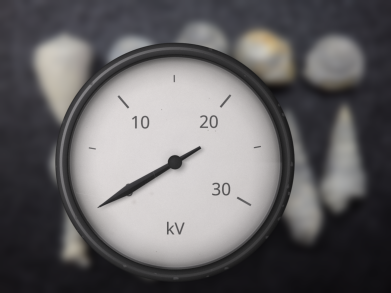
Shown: 0 kV
